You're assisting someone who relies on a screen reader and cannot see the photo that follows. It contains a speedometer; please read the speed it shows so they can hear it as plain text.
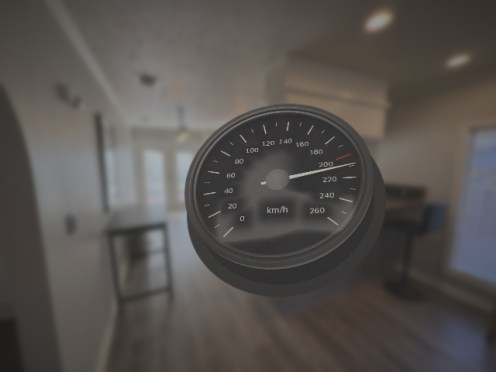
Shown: 210 km/h
